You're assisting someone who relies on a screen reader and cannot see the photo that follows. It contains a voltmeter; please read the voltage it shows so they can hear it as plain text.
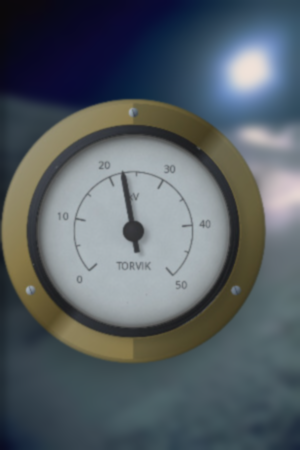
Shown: 22.5 kV
